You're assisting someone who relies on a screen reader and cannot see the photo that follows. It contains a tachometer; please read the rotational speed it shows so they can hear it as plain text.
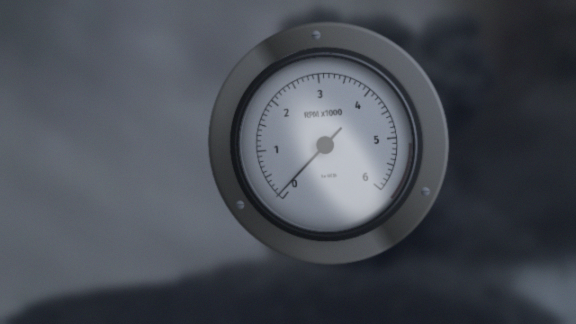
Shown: 100 rpm
